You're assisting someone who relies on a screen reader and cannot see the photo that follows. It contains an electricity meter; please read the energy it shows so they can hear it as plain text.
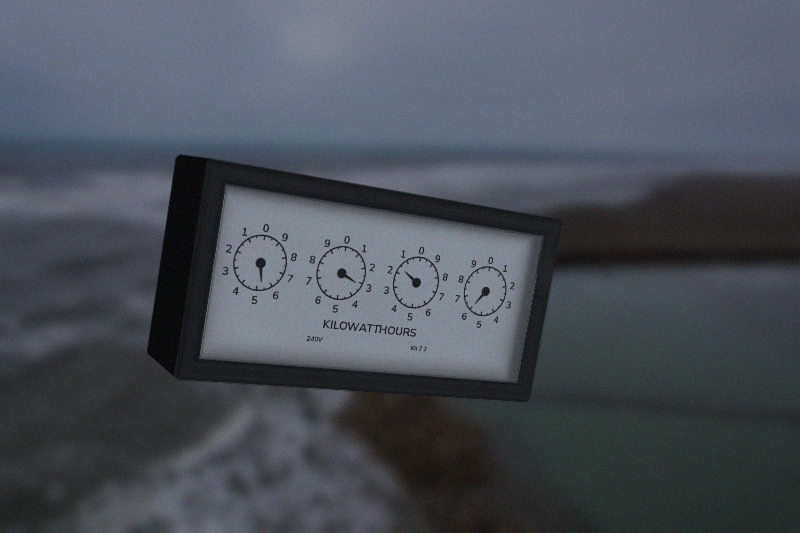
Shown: 5316 kWh
